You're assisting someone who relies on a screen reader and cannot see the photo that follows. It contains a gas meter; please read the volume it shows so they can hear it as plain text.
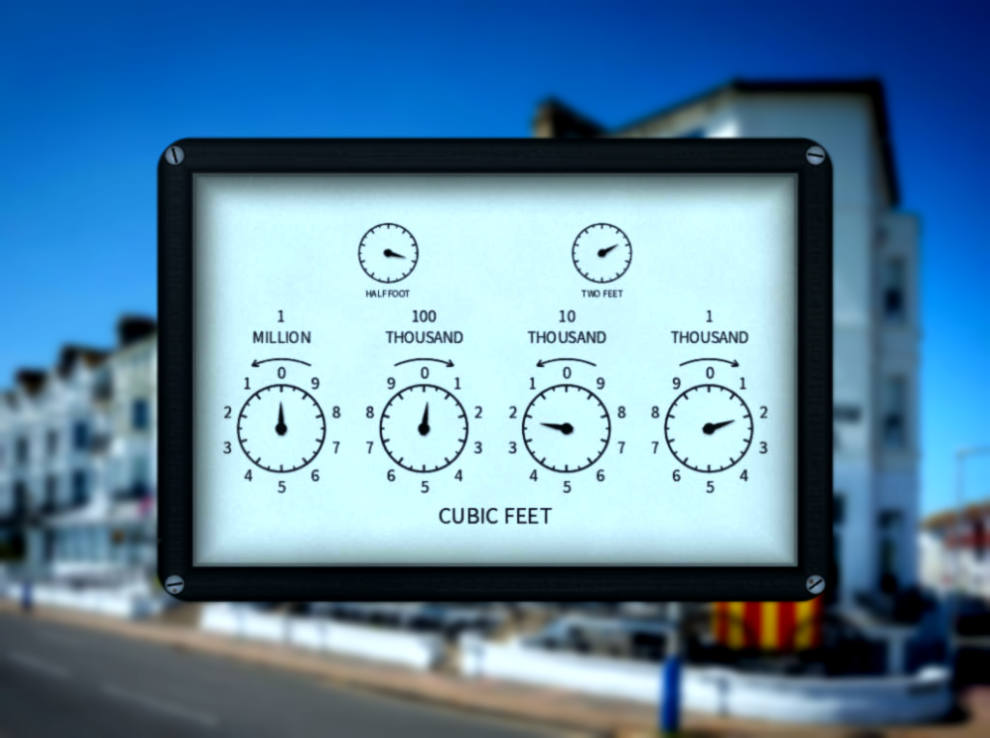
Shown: 2200 ft³
